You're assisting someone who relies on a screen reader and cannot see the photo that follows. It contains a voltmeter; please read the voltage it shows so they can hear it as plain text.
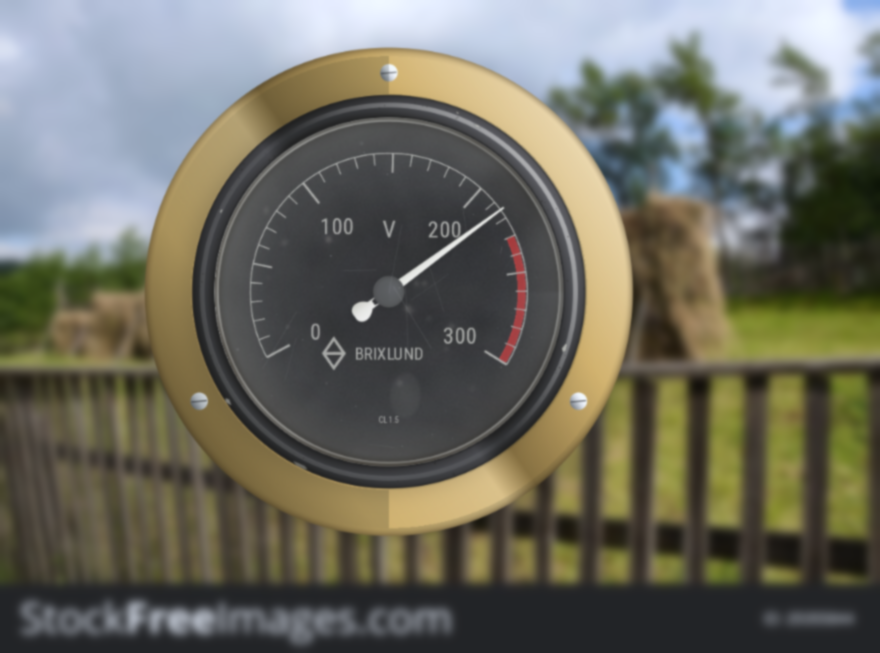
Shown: 215 V
